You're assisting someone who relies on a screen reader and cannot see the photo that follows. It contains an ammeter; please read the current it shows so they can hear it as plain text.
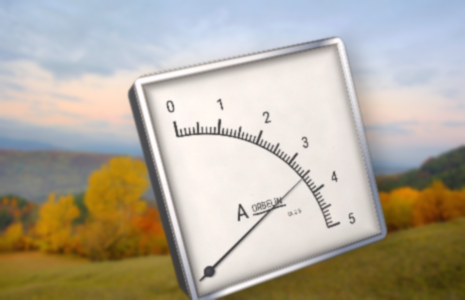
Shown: 3.5 A
